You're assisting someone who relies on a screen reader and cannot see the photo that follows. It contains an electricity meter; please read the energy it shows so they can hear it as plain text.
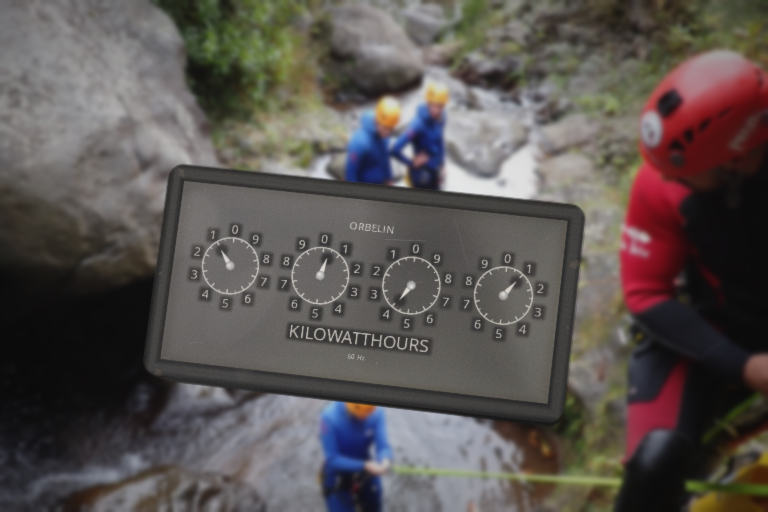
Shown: 1041 kWh
